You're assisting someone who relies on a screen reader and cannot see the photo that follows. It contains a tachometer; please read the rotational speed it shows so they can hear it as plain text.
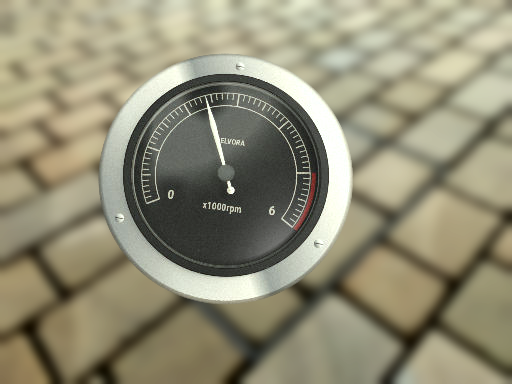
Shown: 2400 rpm
